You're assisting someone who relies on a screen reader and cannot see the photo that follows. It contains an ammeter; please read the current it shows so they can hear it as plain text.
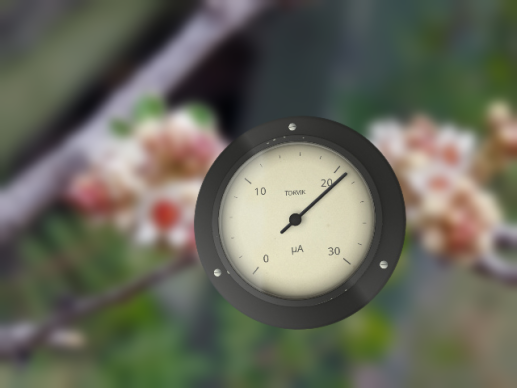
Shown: 21 µA
